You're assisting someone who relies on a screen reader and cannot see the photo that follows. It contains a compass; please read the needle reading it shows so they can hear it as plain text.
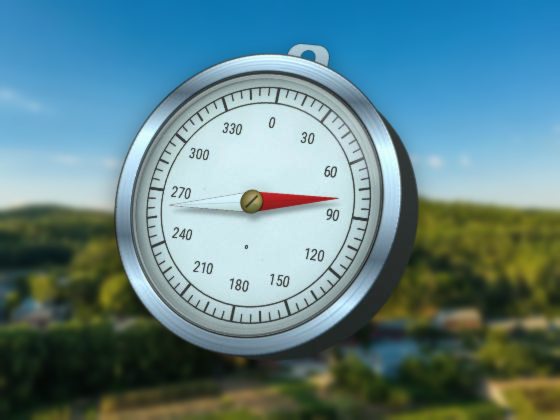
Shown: 80 °
